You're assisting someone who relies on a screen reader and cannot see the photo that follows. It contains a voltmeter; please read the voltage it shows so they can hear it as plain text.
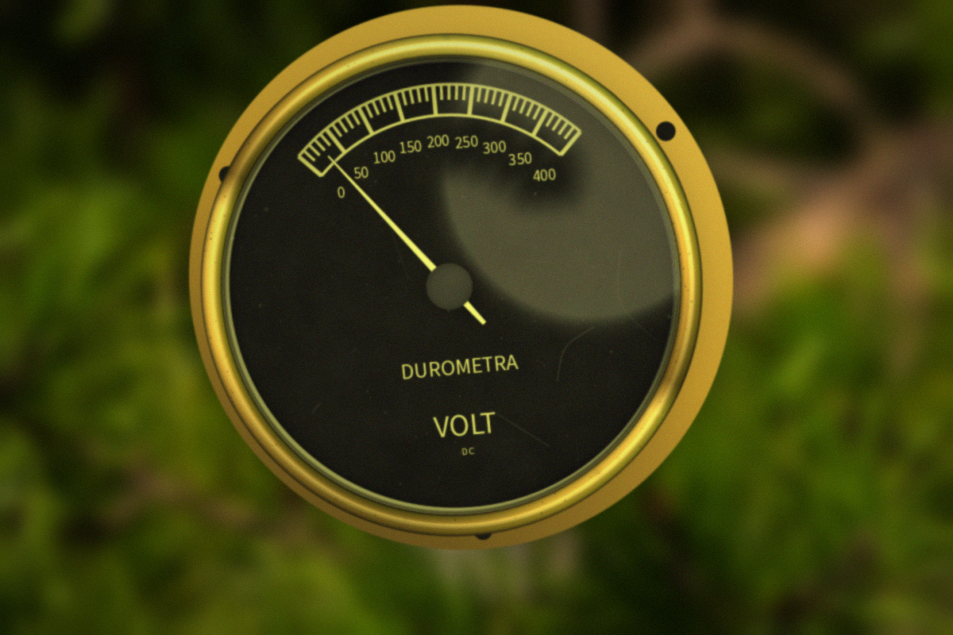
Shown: 30 V
